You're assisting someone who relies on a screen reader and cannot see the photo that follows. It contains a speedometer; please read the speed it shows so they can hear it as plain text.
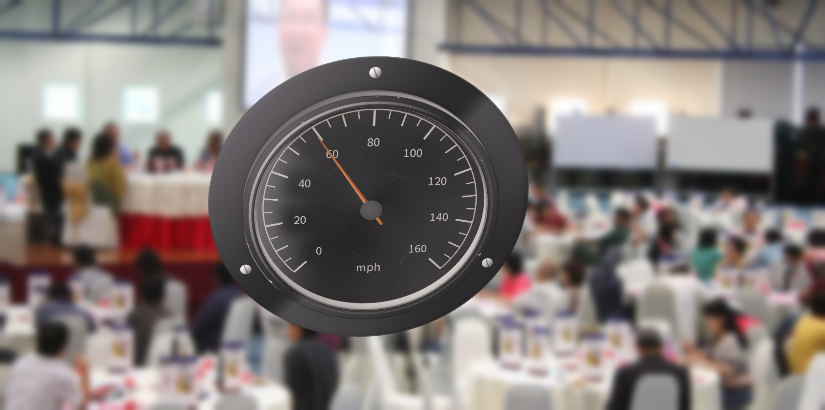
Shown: 60 mph
